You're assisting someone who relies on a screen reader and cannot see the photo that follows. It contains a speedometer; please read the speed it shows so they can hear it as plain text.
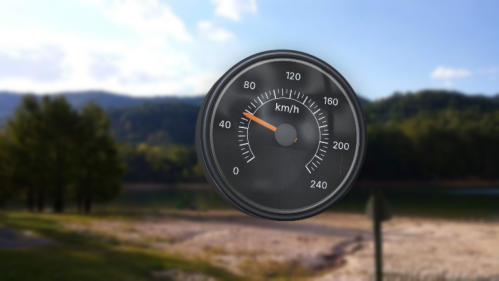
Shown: 55 km/h
